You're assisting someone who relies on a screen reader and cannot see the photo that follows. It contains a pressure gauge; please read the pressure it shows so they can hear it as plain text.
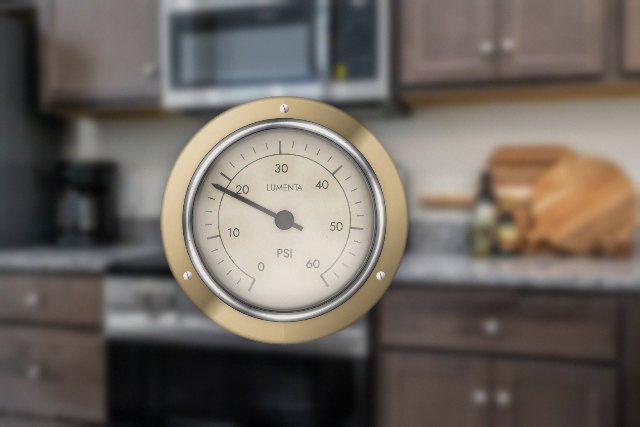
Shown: 18 psi
